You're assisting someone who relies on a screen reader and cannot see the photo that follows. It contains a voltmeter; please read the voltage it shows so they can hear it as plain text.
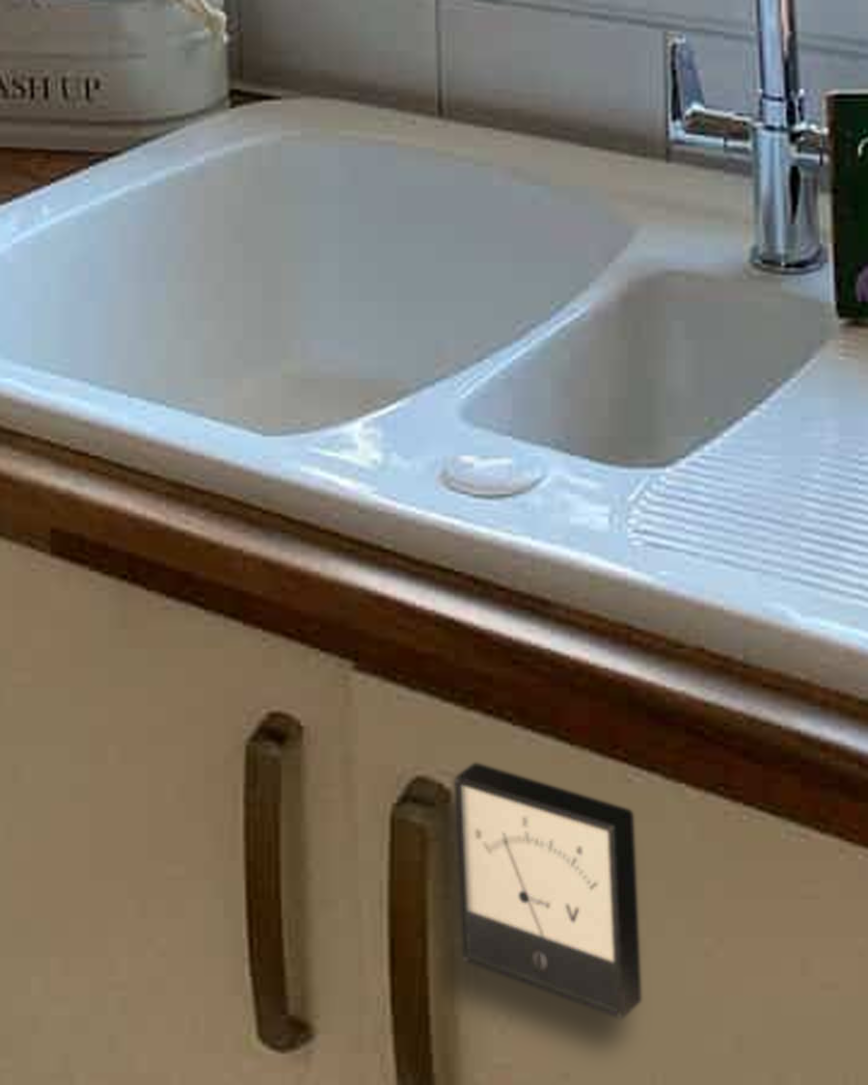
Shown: 1 V
